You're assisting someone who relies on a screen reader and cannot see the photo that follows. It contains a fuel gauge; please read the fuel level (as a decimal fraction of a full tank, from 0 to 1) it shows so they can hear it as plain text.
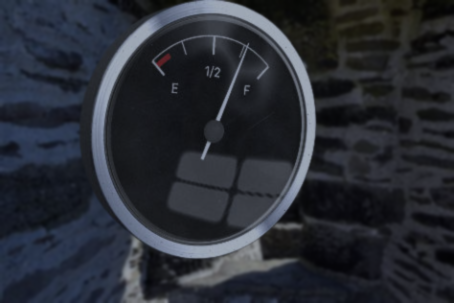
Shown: 0.75
